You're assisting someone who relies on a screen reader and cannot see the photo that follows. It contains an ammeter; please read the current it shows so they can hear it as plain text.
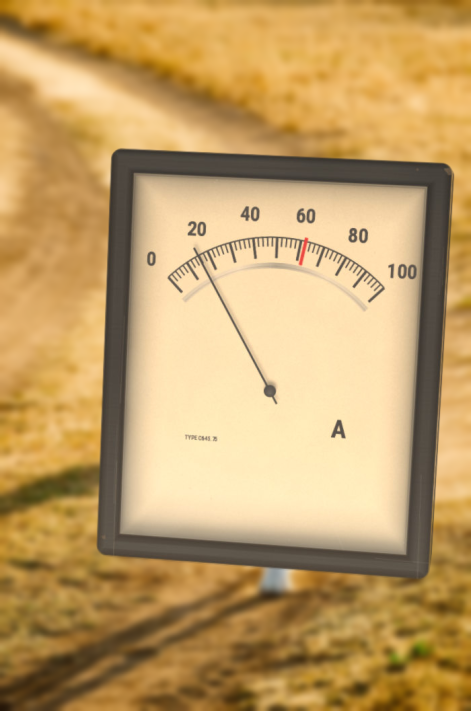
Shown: 16 A
